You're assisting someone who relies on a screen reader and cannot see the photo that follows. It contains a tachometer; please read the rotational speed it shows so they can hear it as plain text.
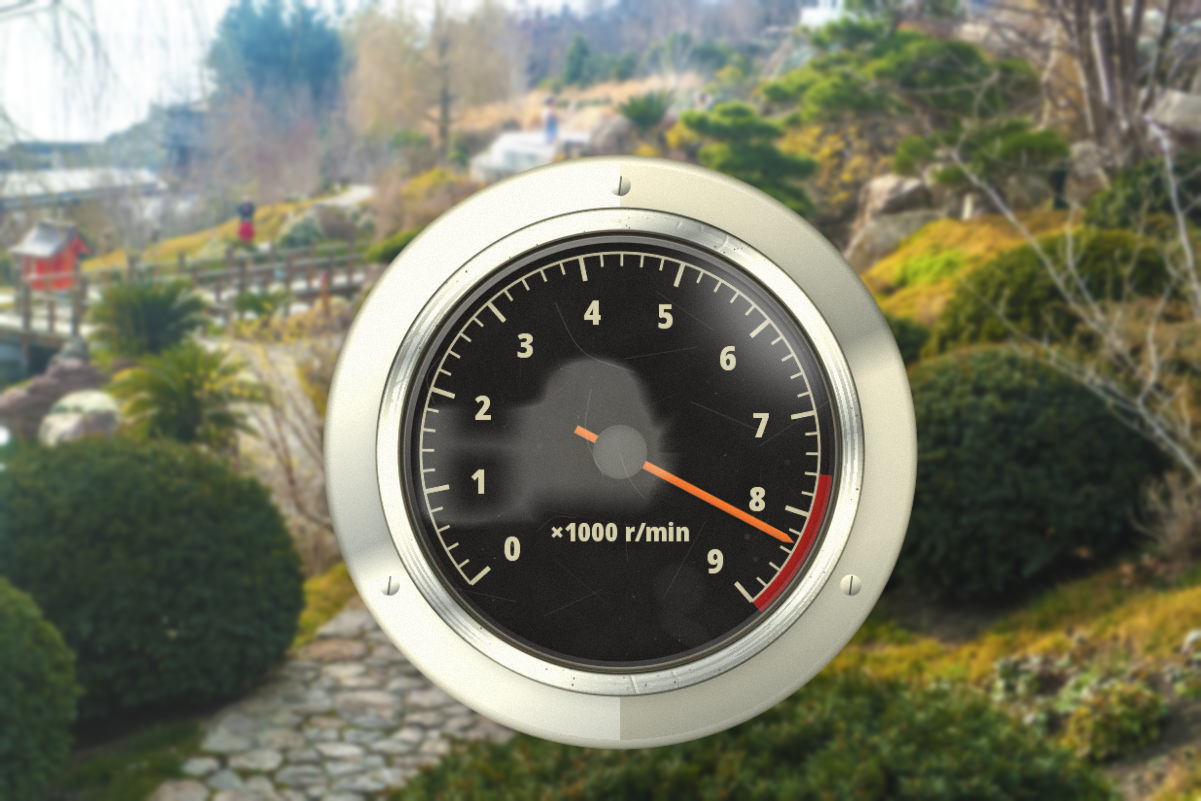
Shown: 8300 rpm
